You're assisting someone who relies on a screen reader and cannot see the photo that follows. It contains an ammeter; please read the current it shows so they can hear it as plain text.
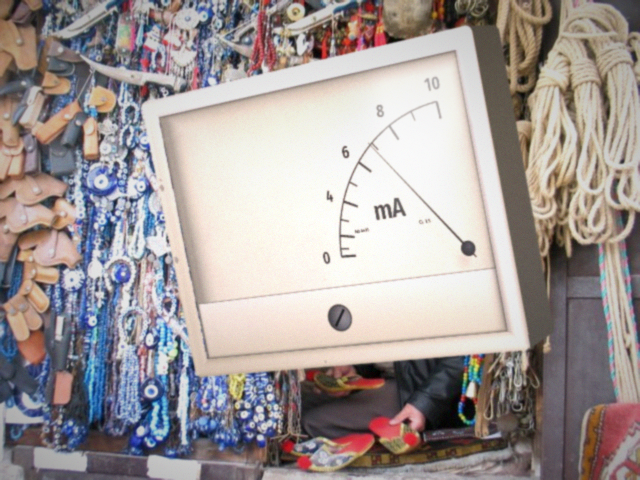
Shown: 7 mA
